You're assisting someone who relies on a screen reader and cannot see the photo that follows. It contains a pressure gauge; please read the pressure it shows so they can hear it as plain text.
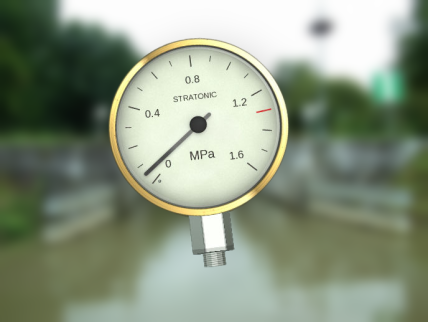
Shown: 0.05 MPa
